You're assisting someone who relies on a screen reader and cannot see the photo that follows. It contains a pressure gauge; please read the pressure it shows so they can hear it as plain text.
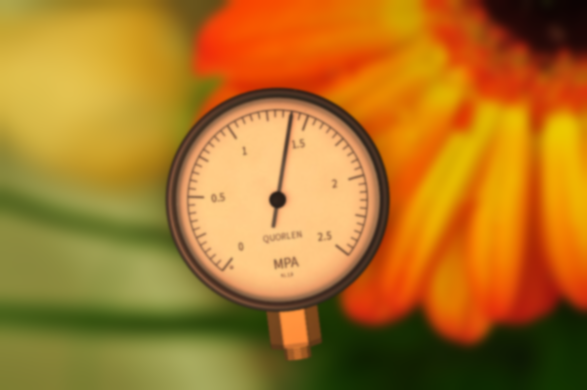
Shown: 1.4 MPa
